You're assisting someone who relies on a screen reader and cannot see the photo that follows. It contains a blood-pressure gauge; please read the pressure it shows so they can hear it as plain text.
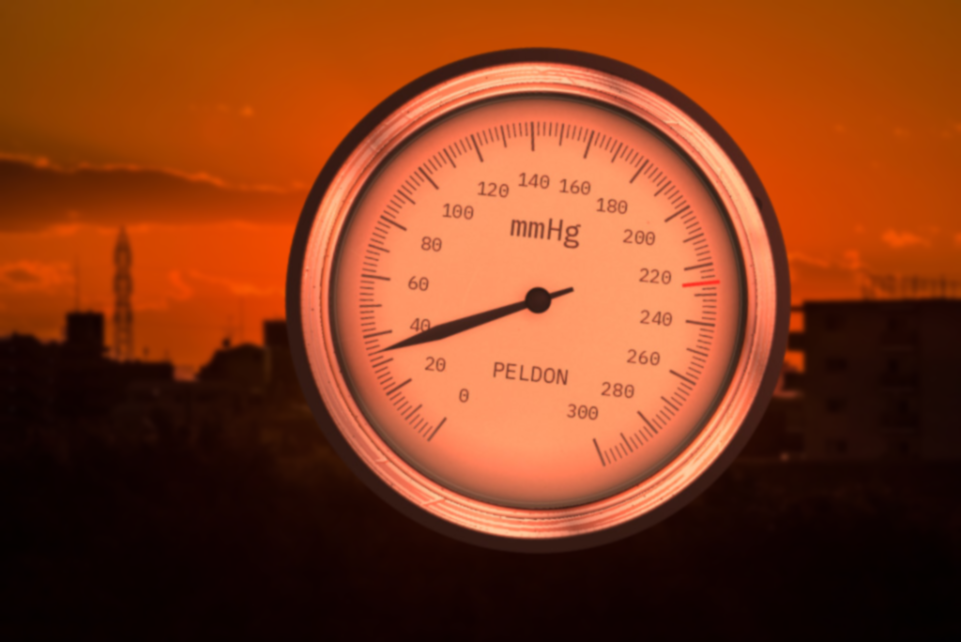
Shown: 34 mmHg
